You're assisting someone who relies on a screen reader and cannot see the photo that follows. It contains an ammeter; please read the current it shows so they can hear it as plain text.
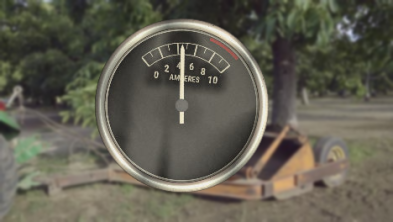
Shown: 4.5 A
